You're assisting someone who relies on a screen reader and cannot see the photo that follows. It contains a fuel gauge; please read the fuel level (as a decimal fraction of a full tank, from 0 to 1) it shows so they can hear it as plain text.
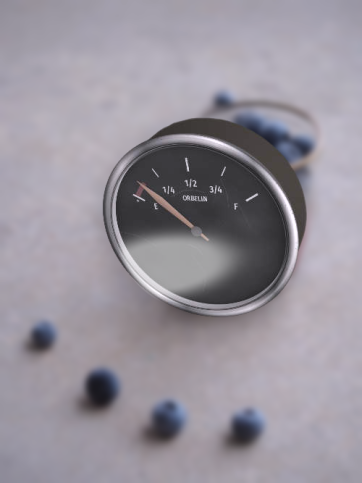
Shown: 0.125
